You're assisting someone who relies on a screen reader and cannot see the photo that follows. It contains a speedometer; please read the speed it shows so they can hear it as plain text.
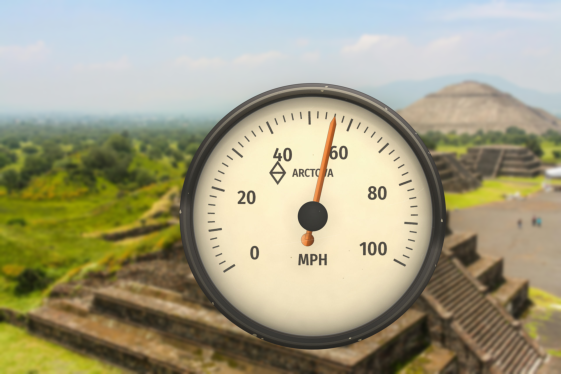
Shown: 56 mph
